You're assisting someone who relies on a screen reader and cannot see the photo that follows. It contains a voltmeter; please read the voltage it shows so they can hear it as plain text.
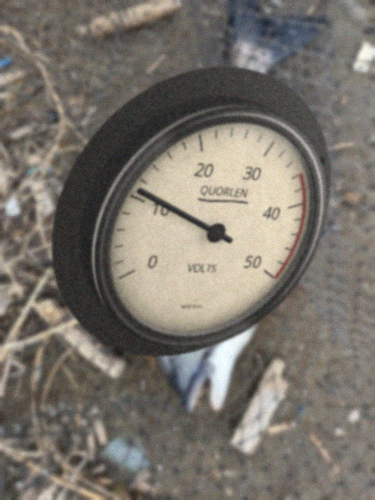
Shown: 11 V
